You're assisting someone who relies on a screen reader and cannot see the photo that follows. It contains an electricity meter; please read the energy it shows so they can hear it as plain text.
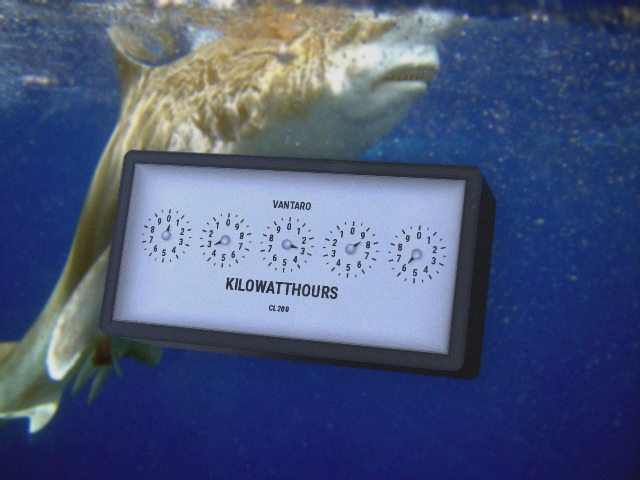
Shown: 3286 kWh
